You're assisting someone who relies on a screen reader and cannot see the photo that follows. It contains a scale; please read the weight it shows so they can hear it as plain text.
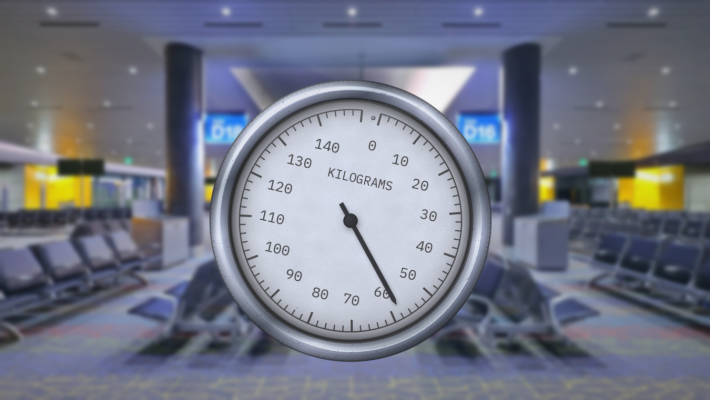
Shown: 58 kg
